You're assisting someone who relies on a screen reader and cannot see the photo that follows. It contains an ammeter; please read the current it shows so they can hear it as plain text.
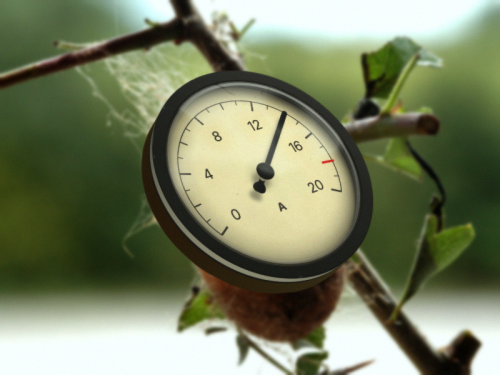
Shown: 14 A
